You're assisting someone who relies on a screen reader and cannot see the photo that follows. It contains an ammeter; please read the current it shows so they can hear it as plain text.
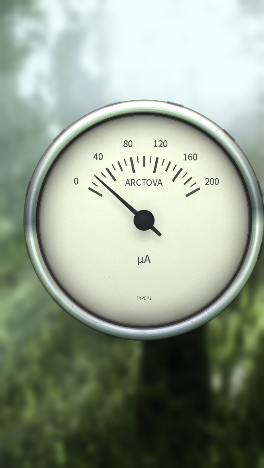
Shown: 20 µA
